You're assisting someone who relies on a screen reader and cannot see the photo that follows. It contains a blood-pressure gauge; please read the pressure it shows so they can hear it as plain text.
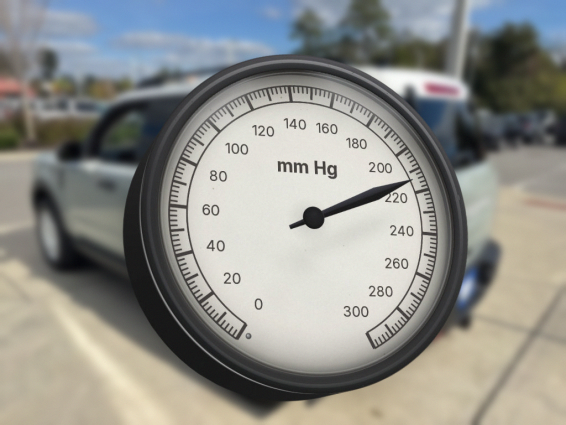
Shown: 214 mmHg
